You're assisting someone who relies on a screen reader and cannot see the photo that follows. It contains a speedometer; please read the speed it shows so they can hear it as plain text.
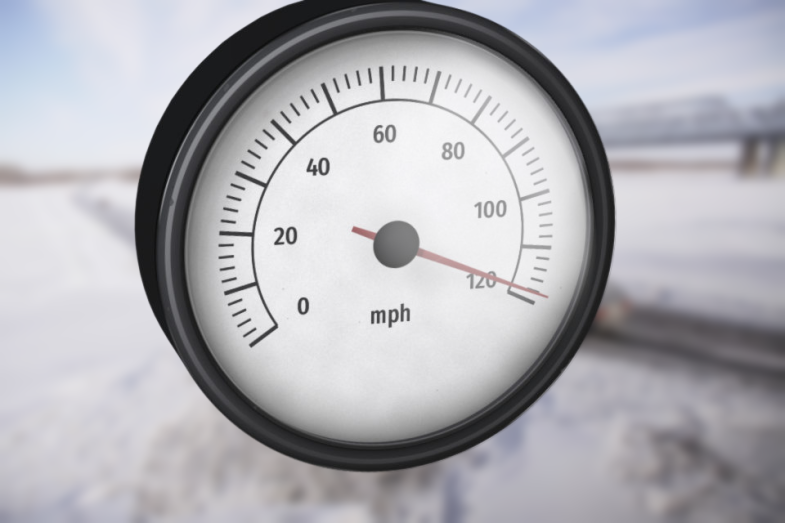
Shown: 118 mph
